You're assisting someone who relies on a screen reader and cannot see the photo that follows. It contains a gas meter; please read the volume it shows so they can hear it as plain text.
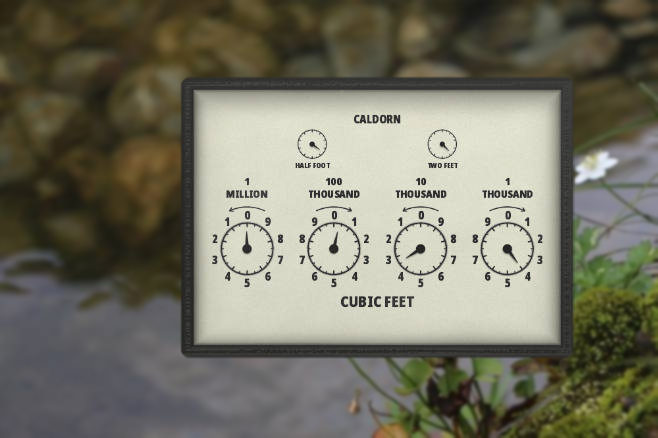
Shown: 3400 ft³
